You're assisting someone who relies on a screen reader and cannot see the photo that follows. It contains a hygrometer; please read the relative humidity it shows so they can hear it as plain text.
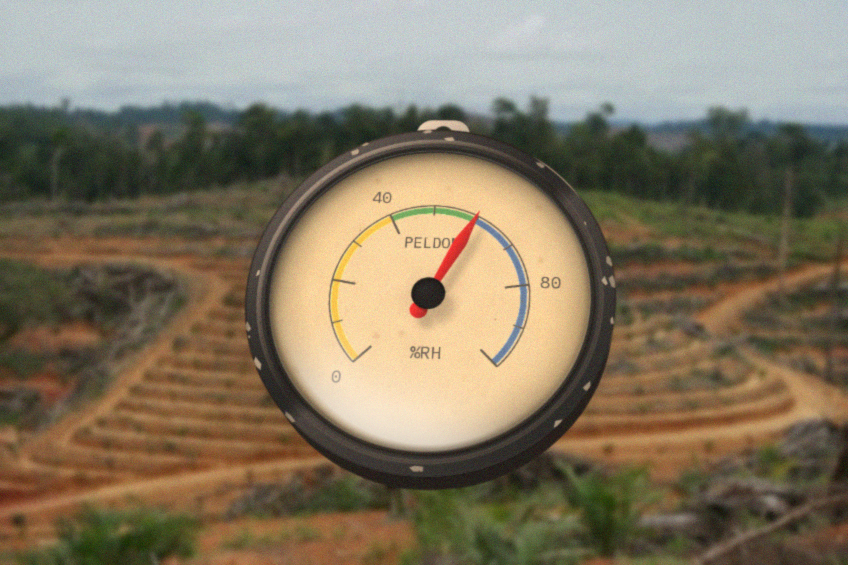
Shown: 60 %
